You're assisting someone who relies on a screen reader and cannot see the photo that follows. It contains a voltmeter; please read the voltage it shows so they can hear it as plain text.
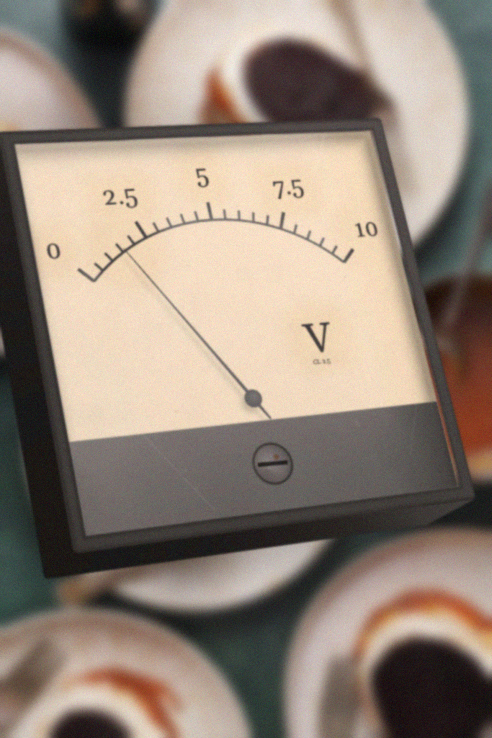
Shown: 1.5 V
